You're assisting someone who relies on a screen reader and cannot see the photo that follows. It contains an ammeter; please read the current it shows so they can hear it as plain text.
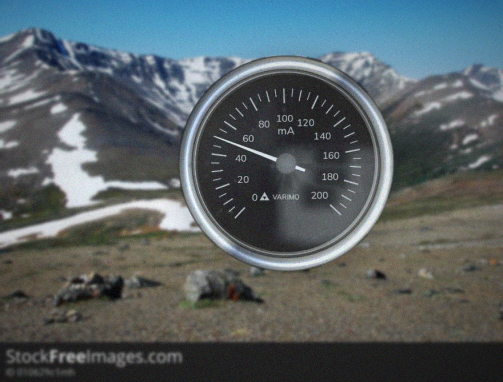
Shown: 50 mA
